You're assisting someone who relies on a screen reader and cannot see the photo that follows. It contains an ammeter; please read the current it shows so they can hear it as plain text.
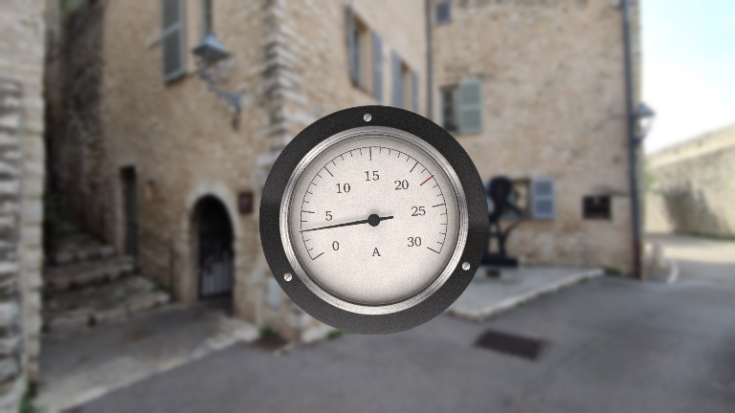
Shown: 3 A
